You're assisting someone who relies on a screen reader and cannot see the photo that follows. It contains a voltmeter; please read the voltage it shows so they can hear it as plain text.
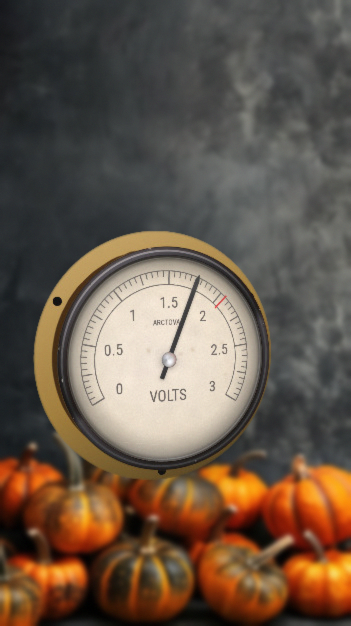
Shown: 1.75 V
